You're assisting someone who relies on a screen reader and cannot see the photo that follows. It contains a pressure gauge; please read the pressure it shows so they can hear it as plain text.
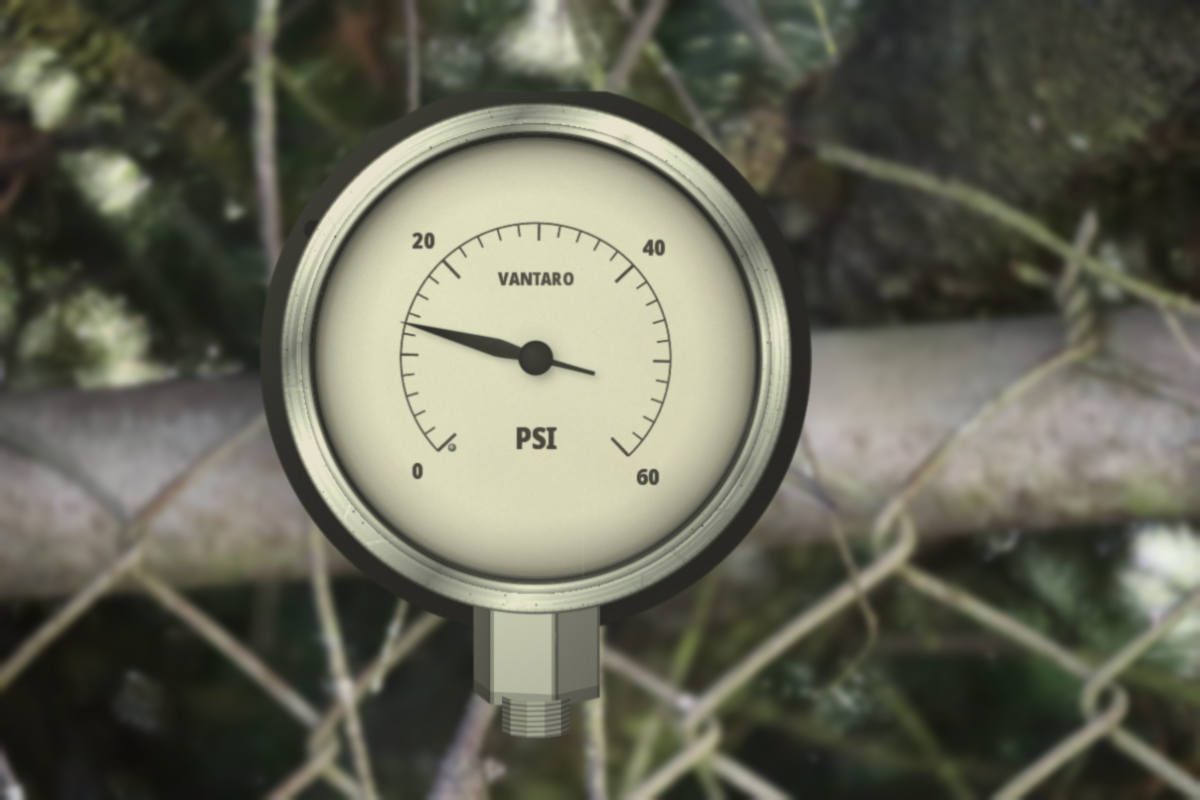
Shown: 13 psi
